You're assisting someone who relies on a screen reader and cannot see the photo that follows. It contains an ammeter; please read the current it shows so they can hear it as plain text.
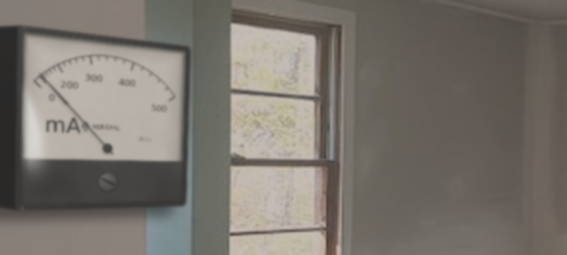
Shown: 100 mA
